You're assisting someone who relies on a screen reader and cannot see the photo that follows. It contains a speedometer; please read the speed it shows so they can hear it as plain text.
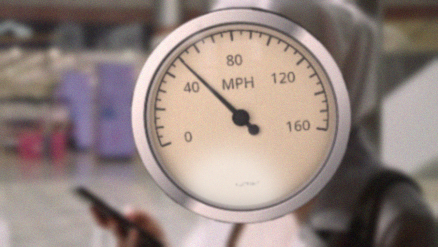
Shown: 50 mph
